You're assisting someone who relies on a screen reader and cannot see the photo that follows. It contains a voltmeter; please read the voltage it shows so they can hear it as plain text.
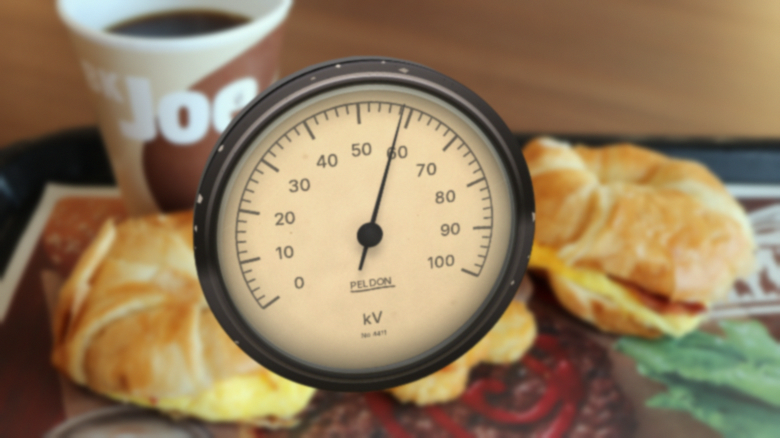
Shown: 58 kV
